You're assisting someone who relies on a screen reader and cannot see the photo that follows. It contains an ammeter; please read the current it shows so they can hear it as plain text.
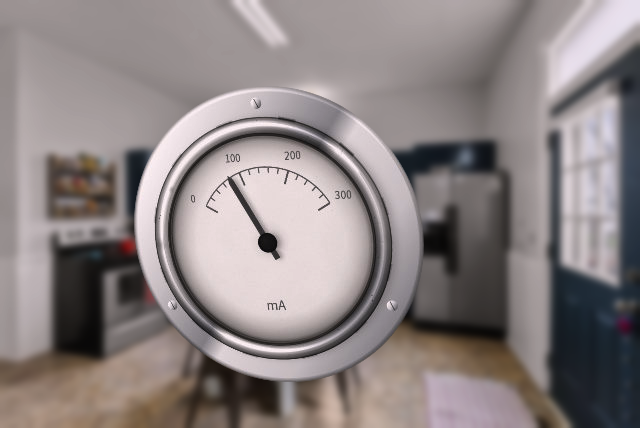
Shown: 80 mA
